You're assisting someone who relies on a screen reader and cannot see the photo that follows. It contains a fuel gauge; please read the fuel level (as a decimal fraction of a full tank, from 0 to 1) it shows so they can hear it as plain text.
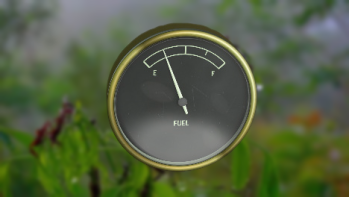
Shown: 0.25
